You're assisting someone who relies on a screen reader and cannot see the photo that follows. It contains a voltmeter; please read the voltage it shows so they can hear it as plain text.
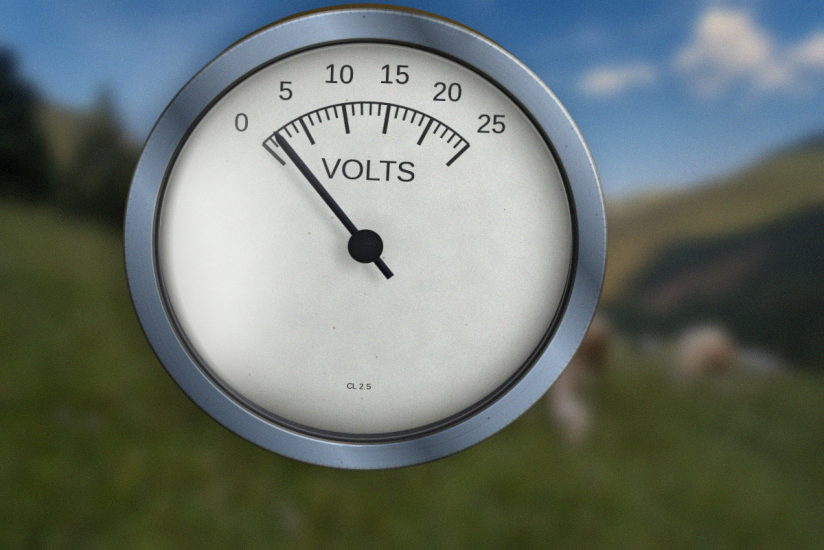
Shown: 2 V
